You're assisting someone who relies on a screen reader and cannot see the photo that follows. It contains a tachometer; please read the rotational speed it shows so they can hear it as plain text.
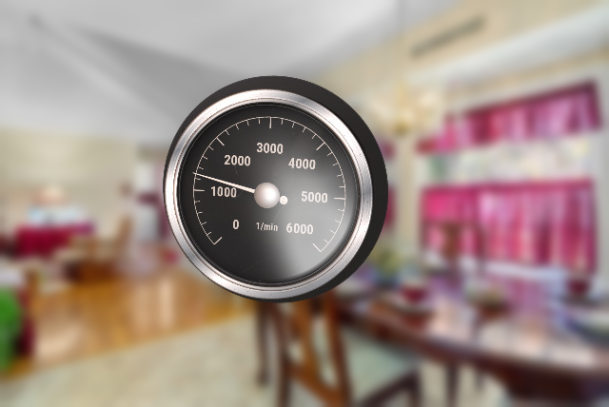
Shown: 1300 rpm
